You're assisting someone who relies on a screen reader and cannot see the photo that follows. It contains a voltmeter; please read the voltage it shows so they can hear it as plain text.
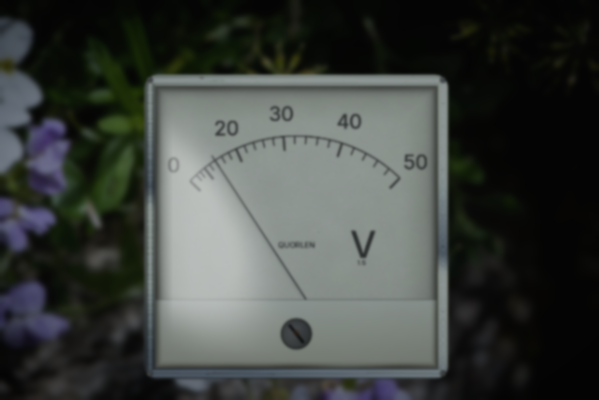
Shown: 14 V
